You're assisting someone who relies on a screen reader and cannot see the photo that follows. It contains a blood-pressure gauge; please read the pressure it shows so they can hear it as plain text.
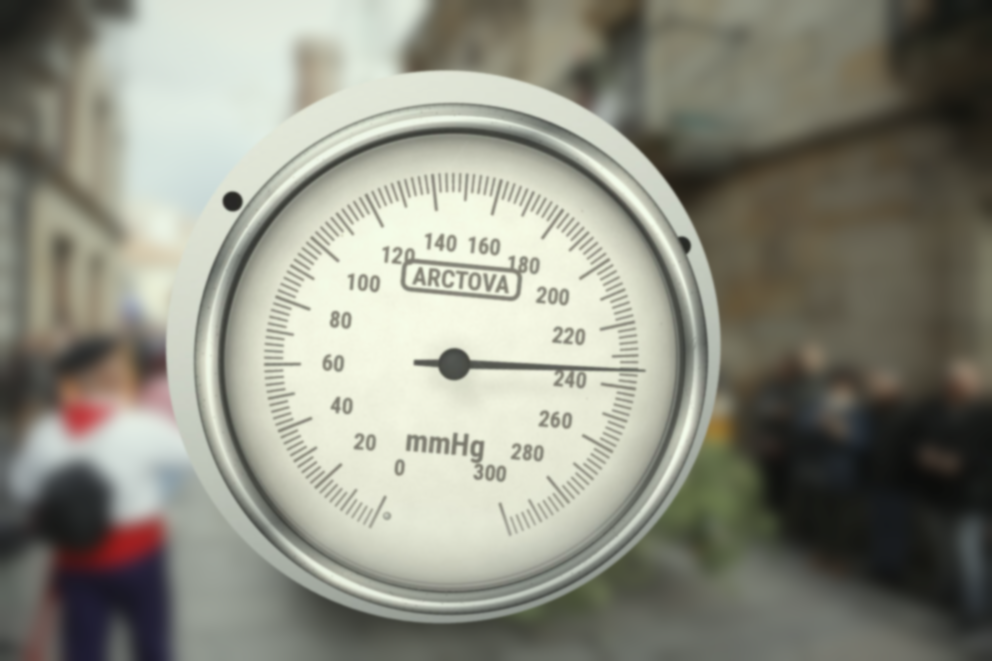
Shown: 234 mmHg
